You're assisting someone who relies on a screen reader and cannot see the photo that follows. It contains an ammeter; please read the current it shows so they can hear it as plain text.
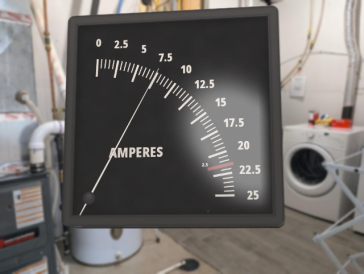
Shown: 7.5 A
